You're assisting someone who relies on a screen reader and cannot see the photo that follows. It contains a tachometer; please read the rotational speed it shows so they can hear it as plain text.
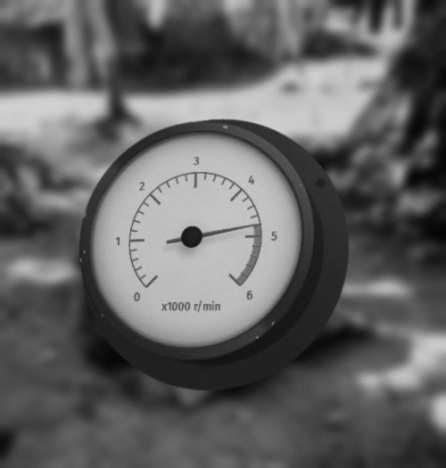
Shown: 4800 rpm
